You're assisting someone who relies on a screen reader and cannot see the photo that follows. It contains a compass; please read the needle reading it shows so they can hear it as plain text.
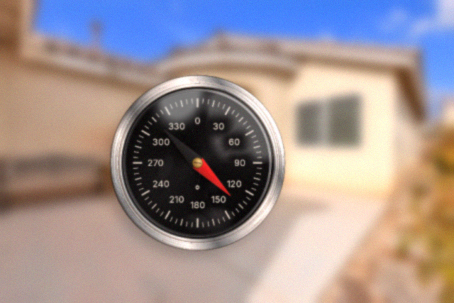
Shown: 135 °
